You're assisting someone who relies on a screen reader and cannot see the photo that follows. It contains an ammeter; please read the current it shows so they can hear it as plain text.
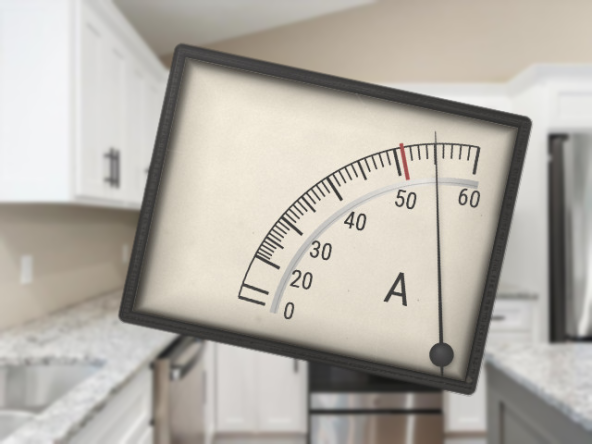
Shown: 55 A
